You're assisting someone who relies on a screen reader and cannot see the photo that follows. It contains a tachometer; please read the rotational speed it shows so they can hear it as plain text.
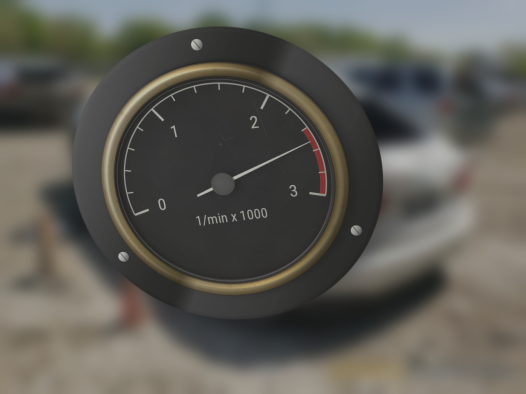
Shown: 2500 rpm
